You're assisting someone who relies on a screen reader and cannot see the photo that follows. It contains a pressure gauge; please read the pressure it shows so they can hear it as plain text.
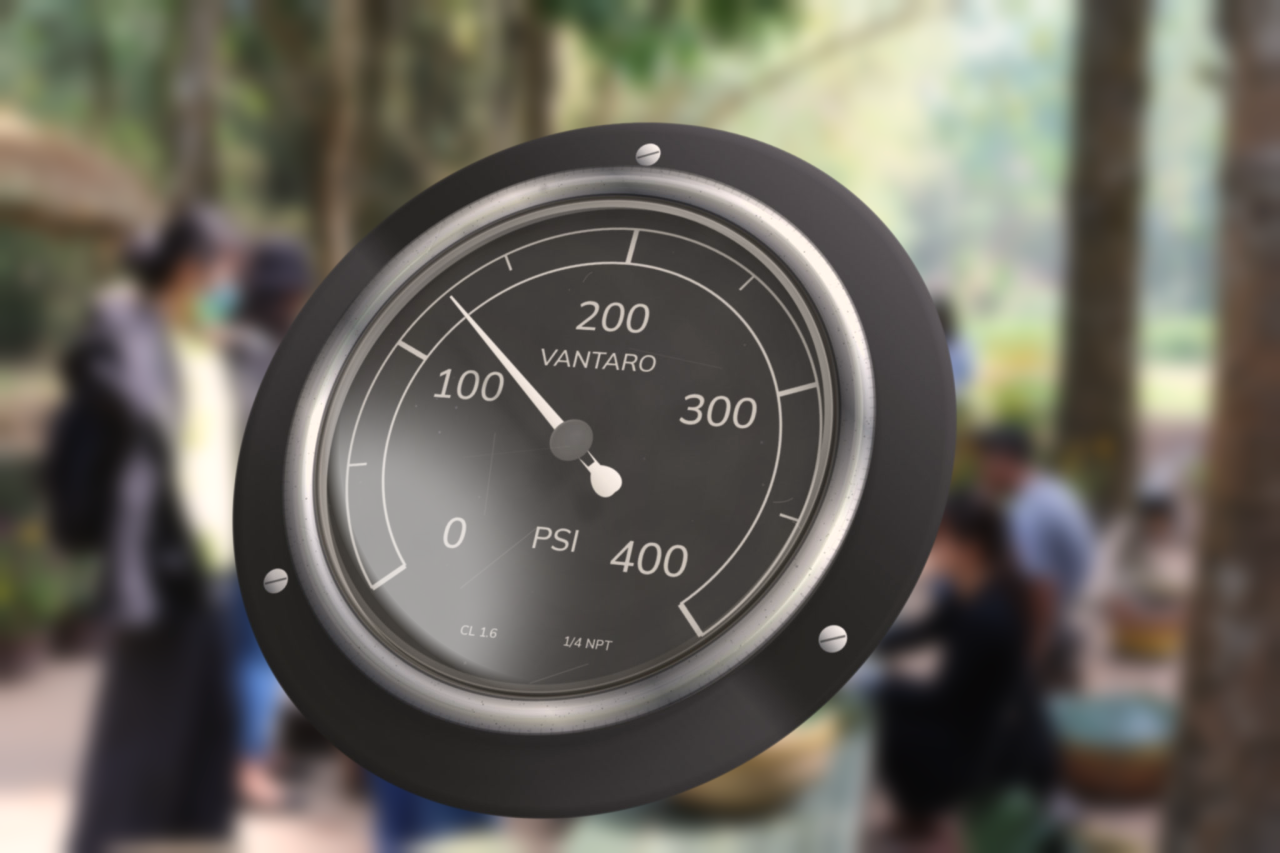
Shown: 125 psi
